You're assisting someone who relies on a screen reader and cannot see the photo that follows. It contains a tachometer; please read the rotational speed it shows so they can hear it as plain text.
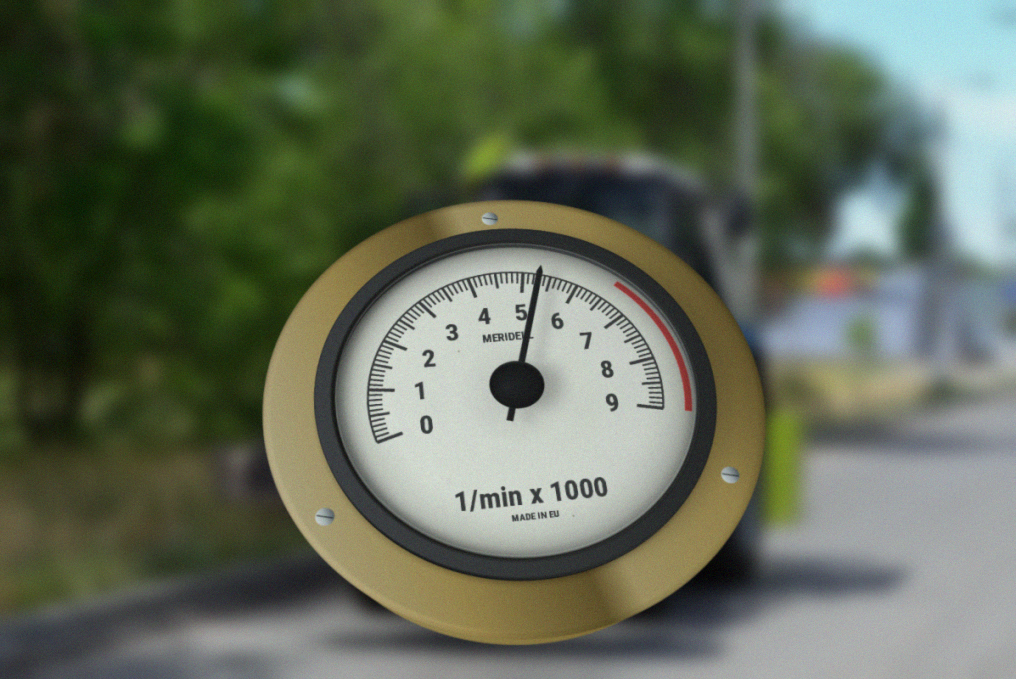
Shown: 5300 rpm
